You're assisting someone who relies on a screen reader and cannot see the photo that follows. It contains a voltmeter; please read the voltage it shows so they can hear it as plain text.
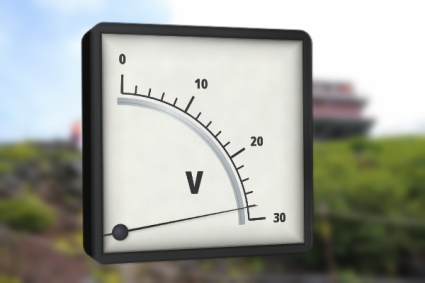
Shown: 28 V
